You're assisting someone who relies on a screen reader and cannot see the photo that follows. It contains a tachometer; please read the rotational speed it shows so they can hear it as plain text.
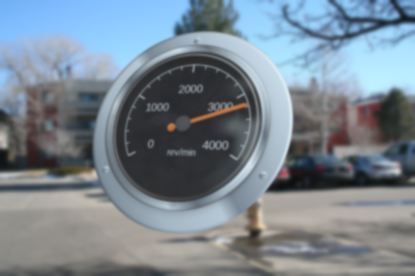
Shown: 3200 rpm
